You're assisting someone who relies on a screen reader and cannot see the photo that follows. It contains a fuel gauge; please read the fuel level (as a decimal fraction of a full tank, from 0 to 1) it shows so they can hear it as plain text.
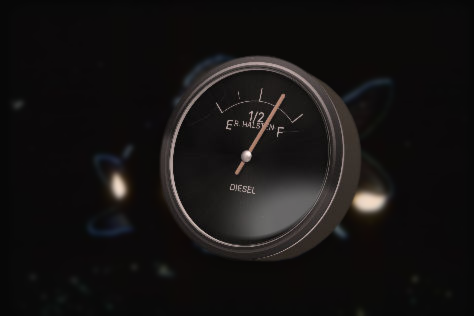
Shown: 0.75
